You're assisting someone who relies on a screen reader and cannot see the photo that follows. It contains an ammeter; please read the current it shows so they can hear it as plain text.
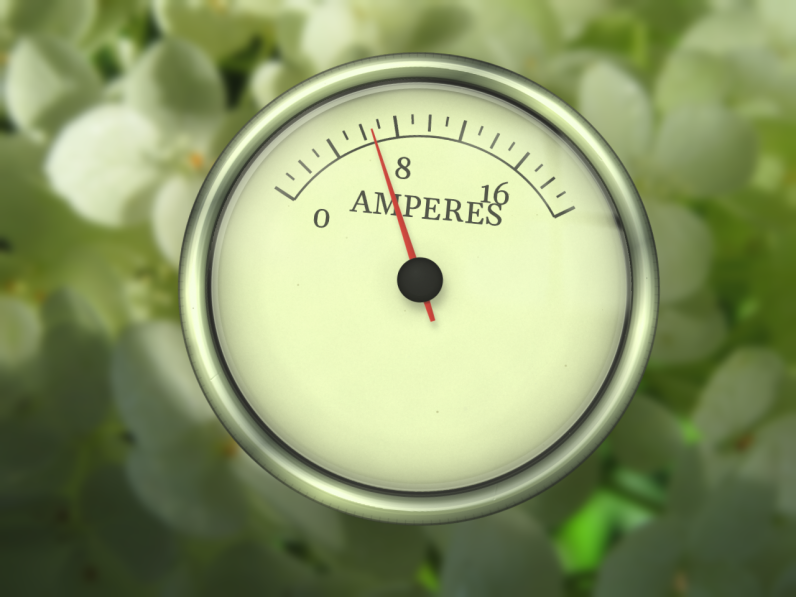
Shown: 6.5 A
